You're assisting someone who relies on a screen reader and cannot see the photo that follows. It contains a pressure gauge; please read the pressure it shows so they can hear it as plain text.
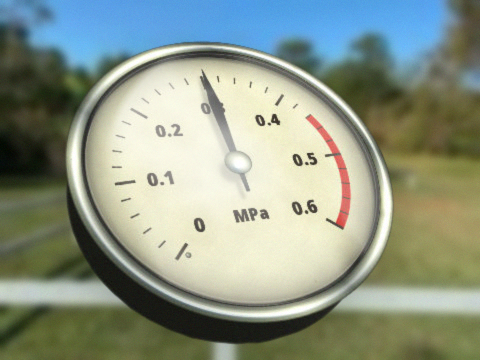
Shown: 0.3 MPa
